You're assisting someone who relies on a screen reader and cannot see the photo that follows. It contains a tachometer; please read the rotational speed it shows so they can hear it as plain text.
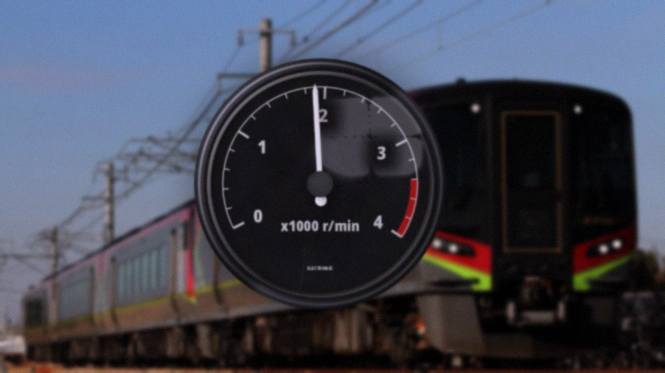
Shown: 1900 rpm
